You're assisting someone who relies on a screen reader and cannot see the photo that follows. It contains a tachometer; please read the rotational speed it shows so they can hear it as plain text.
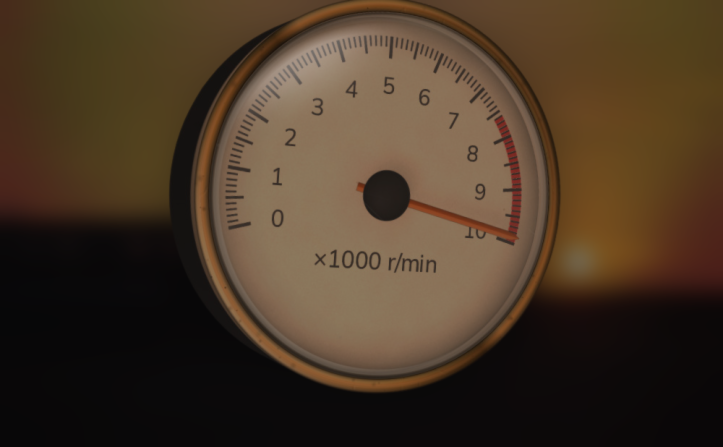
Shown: 9900 rpm
